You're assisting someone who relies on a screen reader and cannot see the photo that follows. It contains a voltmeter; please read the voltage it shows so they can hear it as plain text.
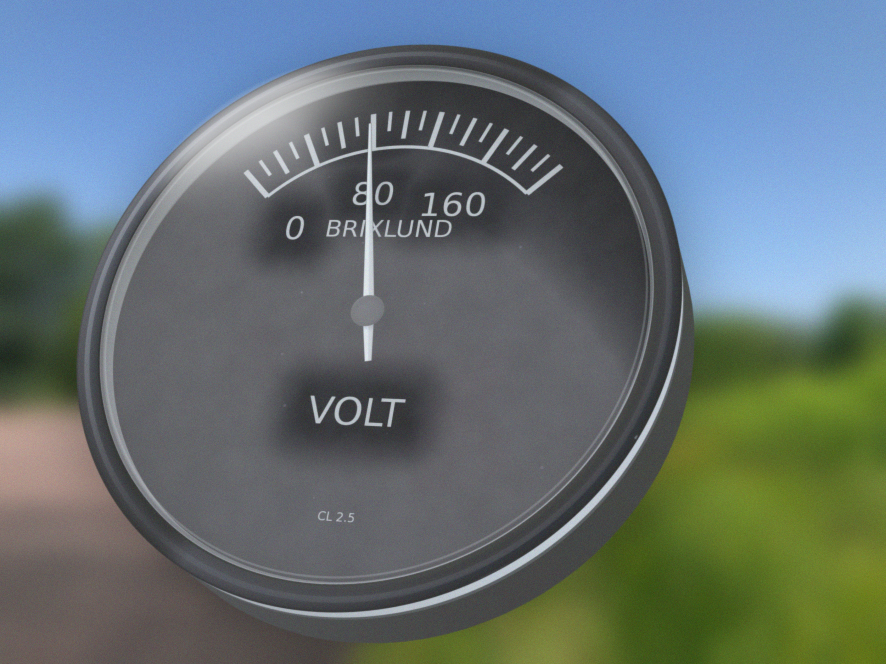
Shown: 80 V
